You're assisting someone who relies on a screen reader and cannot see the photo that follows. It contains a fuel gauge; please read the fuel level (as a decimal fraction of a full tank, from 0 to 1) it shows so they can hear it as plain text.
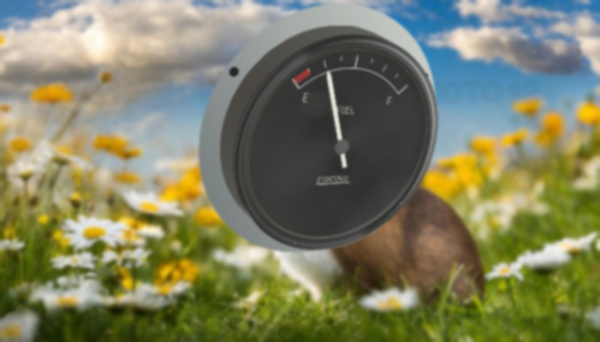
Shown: 0.25
